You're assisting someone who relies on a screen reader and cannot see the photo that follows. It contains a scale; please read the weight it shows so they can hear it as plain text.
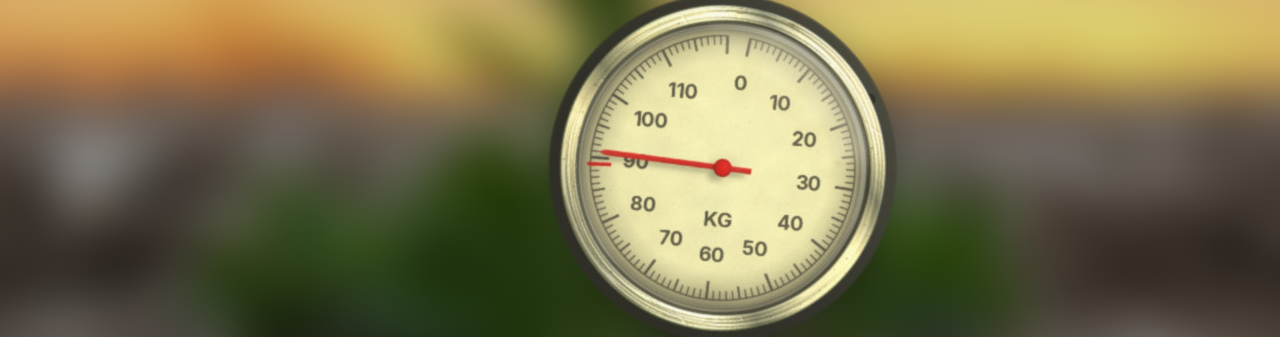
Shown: 91 kg
